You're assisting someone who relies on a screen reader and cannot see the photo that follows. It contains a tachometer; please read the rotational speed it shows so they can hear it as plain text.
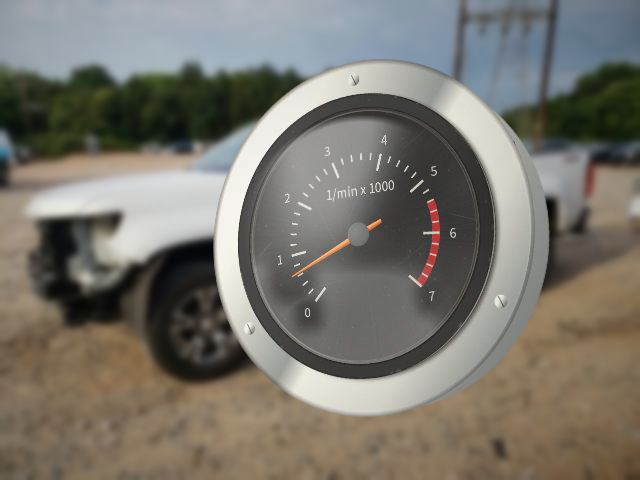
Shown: 600 rpm
